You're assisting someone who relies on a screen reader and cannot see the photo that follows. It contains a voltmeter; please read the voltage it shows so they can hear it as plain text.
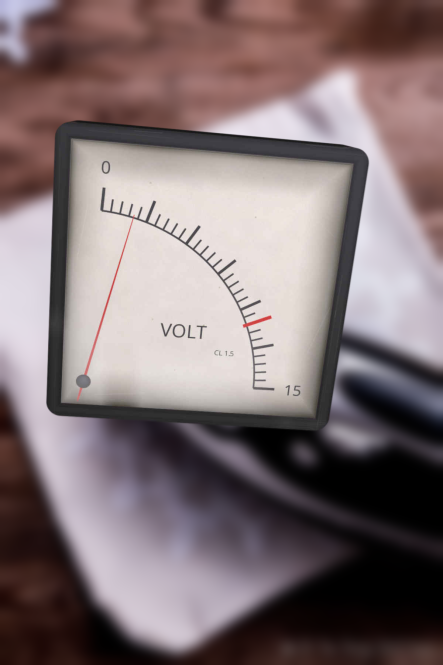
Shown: 1.75 V
